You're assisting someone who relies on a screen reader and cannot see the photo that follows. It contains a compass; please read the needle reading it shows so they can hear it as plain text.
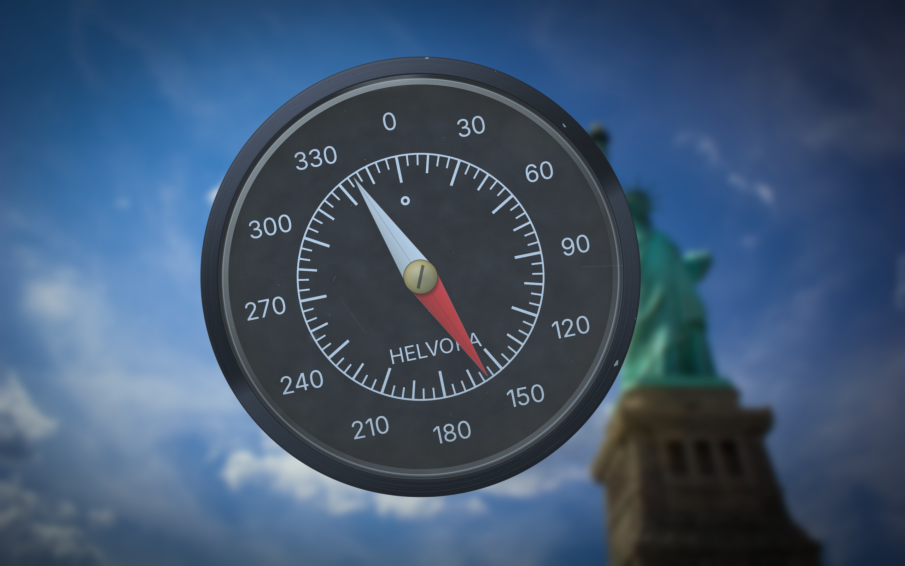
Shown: 157.5 °
